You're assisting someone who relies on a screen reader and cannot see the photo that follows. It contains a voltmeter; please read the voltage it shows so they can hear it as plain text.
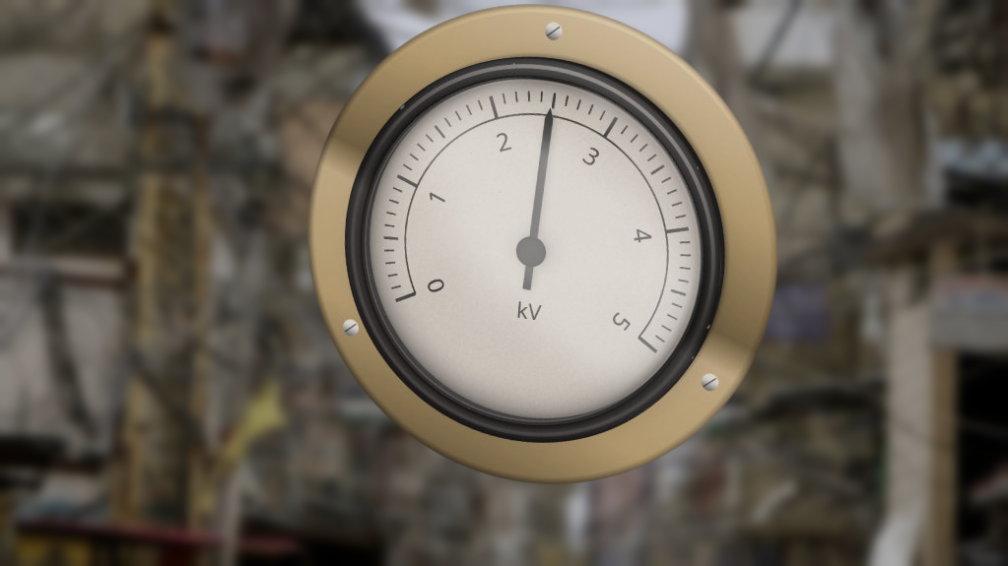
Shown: 2.5 kV
